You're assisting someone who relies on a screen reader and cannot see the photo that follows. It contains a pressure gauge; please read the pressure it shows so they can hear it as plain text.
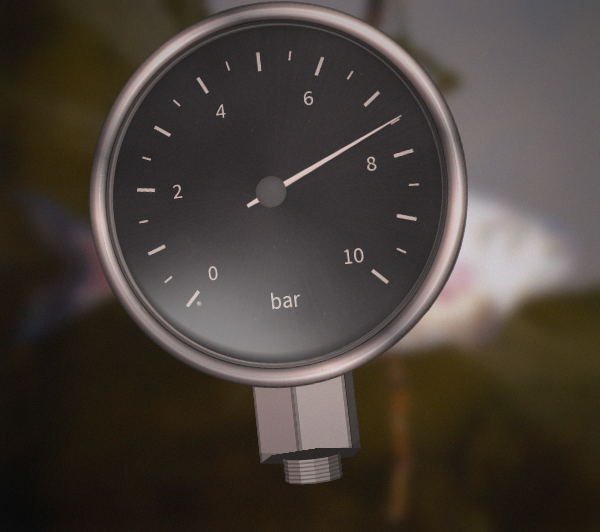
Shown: 7.5 bar
